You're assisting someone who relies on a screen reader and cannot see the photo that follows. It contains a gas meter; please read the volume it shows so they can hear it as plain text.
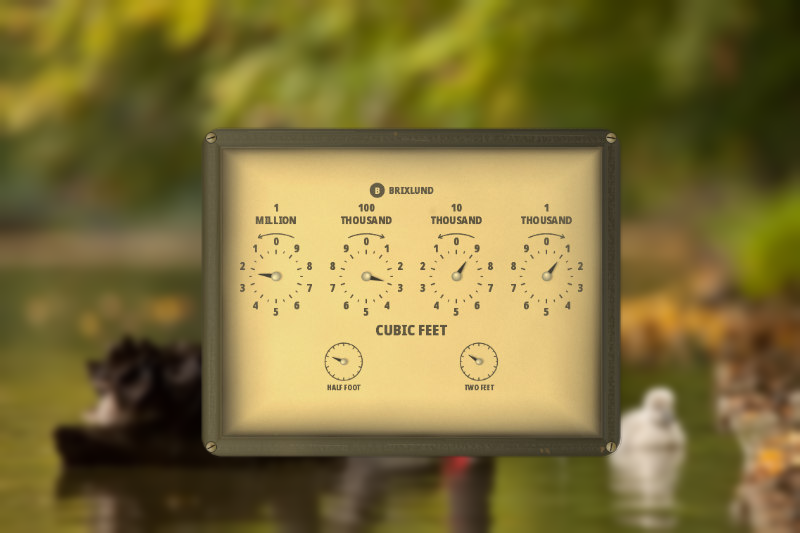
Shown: 229100 ft³
